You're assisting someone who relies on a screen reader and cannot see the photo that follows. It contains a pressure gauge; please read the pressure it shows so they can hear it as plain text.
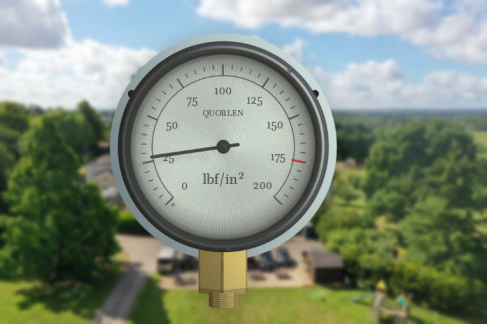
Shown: 27.5 psi
